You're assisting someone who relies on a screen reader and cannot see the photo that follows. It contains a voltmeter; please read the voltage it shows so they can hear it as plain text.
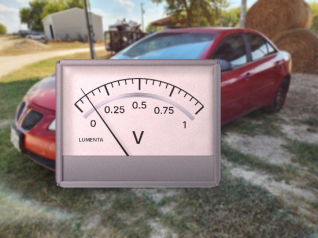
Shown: 0.1 V
